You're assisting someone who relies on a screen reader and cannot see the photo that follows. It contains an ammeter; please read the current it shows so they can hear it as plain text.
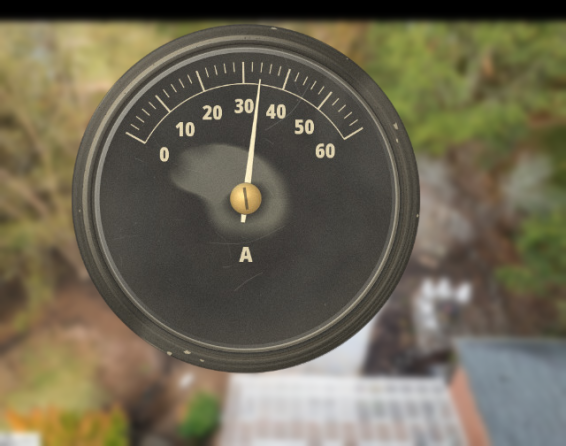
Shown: 34 A
